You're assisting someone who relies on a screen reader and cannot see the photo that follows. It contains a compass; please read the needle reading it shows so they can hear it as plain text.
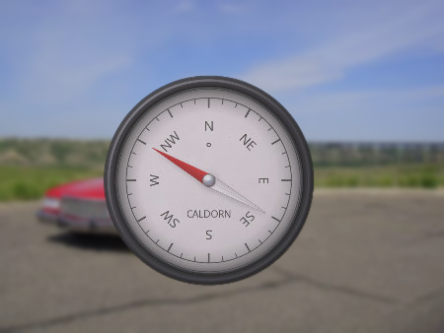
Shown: 300 °
